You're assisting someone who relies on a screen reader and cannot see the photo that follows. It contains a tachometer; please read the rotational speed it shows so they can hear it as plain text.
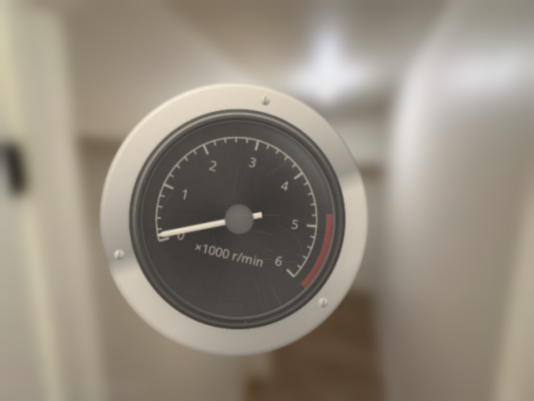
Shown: 100 rpm
